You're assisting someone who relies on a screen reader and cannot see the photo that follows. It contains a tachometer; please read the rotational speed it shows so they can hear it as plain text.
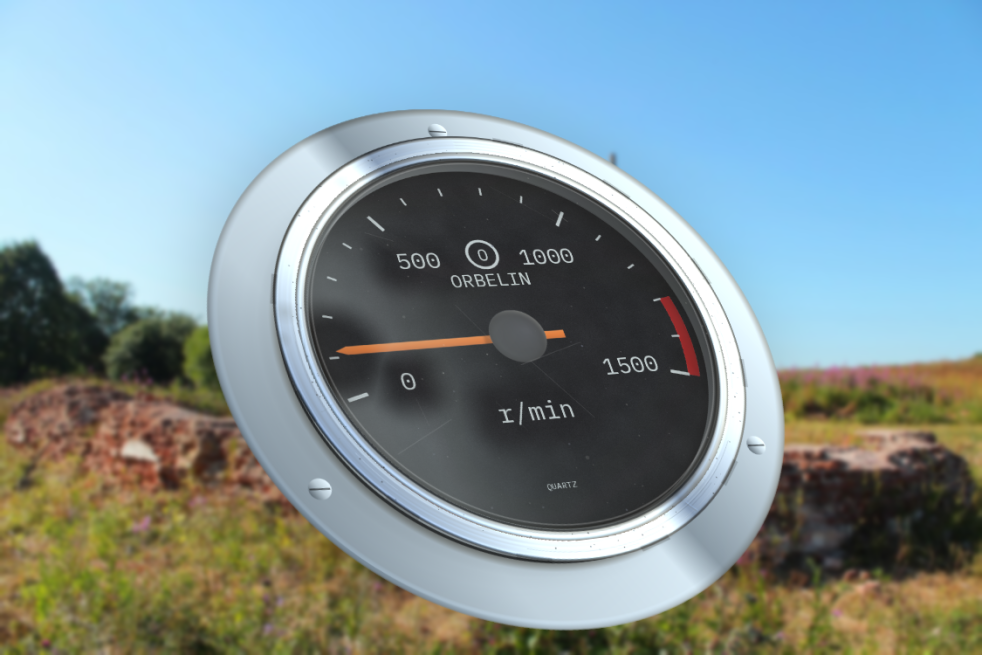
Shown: 100 rpm
